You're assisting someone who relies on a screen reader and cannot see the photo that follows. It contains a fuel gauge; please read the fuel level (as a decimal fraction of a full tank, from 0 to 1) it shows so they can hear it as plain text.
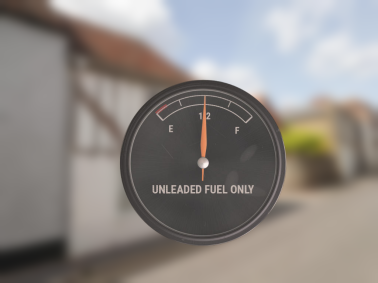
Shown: 0.5
